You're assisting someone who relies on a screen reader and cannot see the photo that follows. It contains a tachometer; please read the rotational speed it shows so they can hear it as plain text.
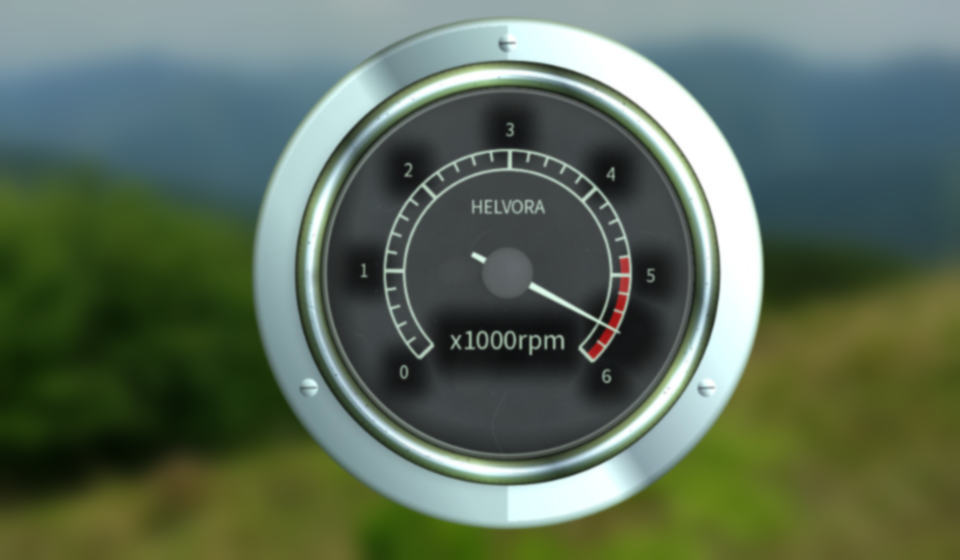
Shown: 5600 rpm
